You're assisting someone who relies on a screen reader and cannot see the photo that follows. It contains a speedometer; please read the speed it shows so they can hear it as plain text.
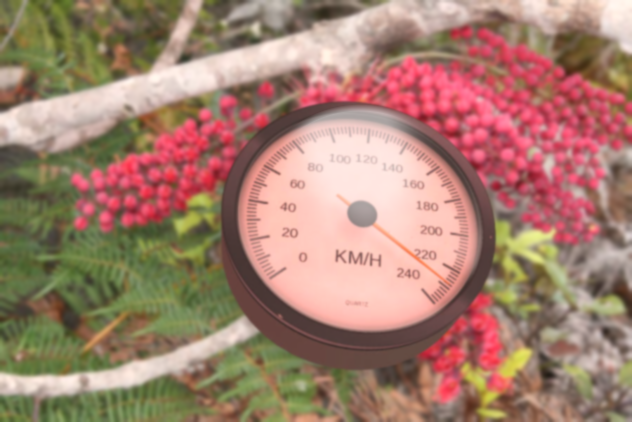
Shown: 230 km/h
